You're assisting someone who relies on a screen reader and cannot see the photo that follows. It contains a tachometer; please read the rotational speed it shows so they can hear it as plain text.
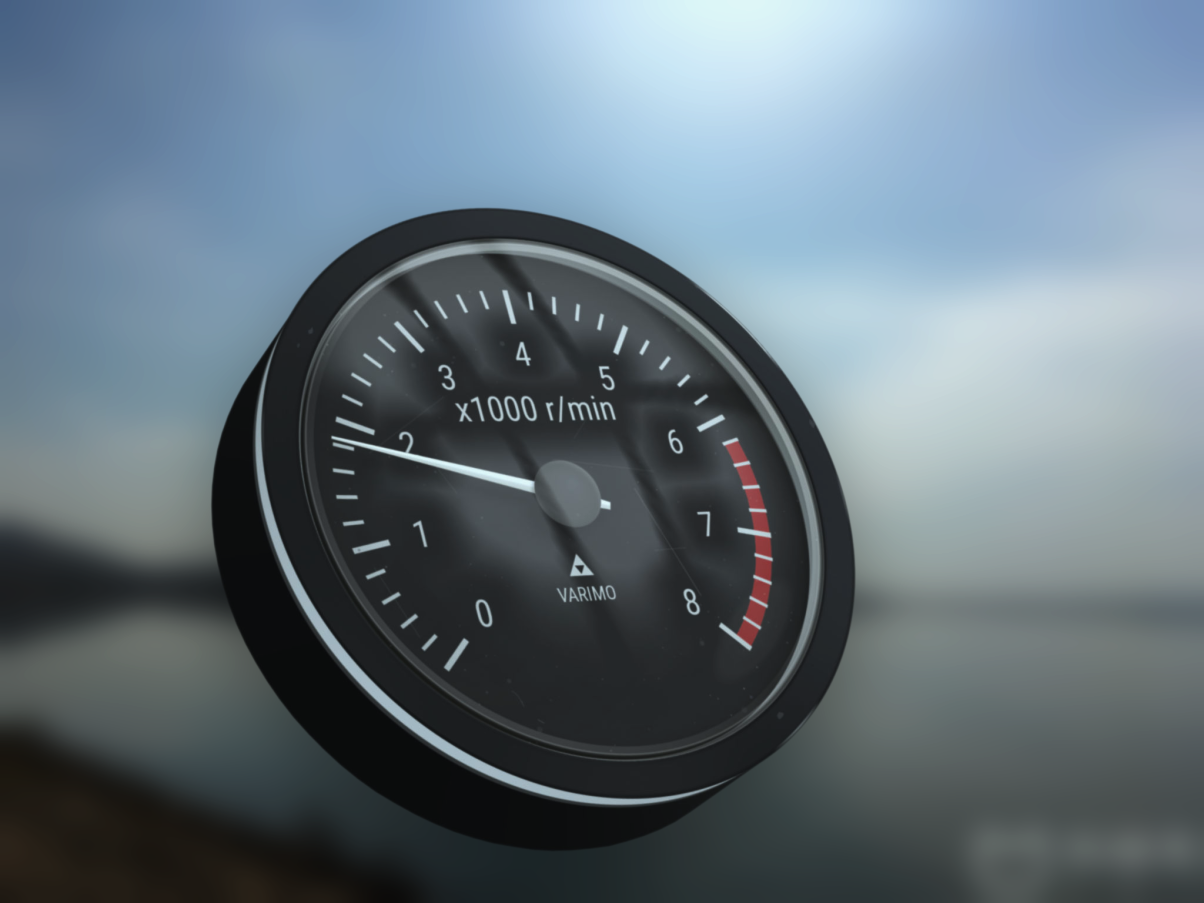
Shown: 1800 rpm
